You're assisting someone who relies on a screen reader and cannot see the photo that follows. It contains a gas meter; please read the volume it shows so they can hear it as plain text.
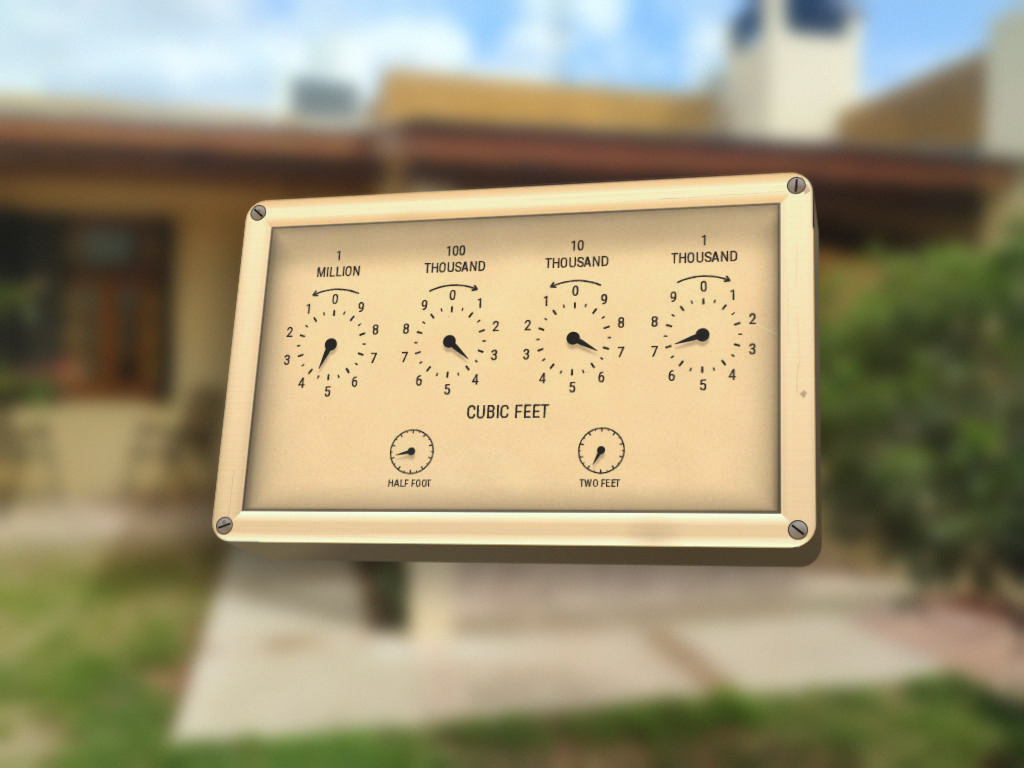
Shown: 436700 ft³
